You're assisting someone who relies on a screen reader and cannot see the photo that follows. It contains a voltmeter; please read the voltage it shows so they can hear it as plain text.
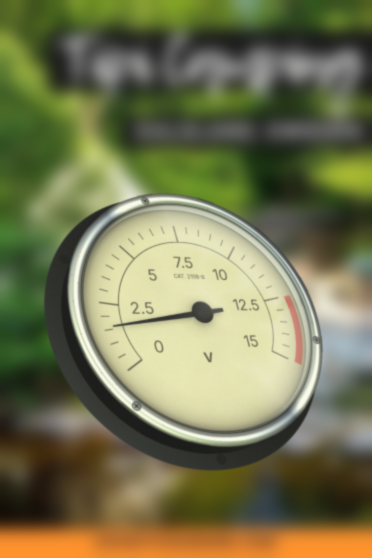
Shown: 1.5 V
